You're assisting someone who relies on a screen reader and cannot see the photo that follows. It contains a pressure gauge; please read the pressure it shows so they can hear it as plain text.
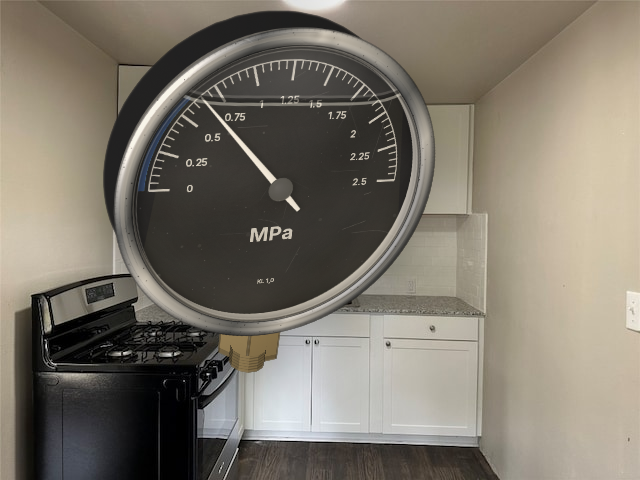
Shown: 0.65 MPa
